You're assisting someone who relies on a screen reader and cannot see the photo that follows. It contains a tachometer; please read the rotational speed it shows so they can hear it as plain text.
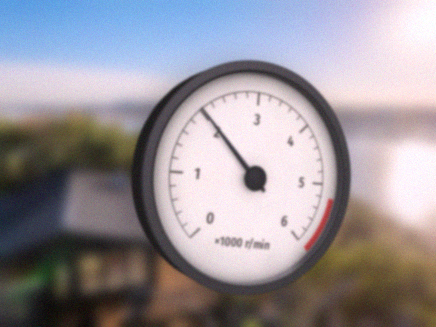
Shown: 2000 rpm
